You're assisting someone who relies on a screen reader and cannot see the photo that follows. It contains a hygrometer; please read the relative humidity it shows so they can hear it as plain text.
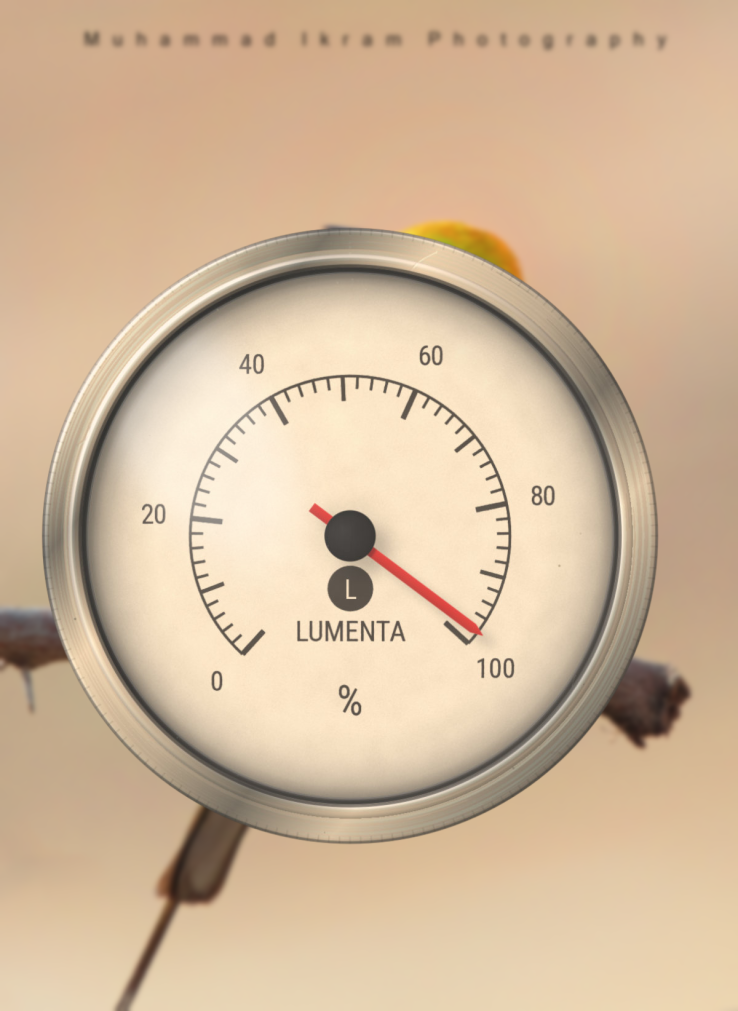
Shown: 98 %
